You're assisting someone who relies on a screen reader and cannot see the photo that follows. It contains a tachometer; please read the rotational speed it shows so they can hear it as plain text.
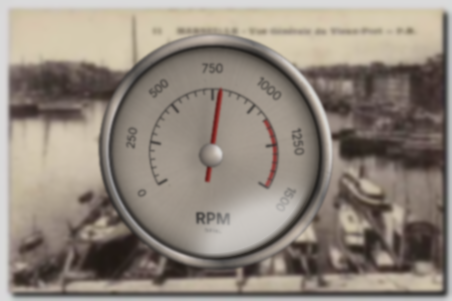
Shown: 800 rpm
